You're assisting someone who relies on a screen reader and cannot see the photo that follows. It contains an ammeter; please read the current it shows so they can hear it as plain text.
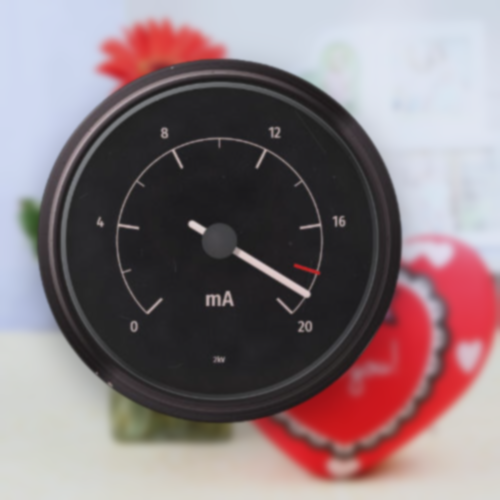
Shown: 19 mA
